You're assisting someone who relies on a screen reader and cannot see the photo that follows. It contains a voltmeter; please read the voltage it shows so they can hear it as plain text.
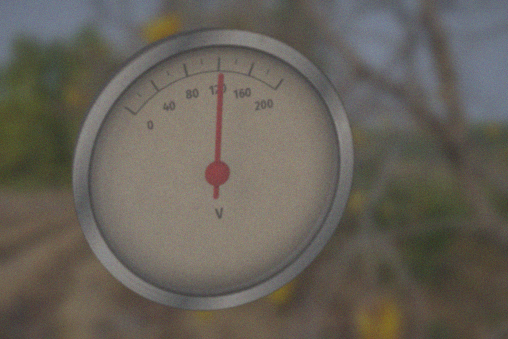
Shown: 120 V
